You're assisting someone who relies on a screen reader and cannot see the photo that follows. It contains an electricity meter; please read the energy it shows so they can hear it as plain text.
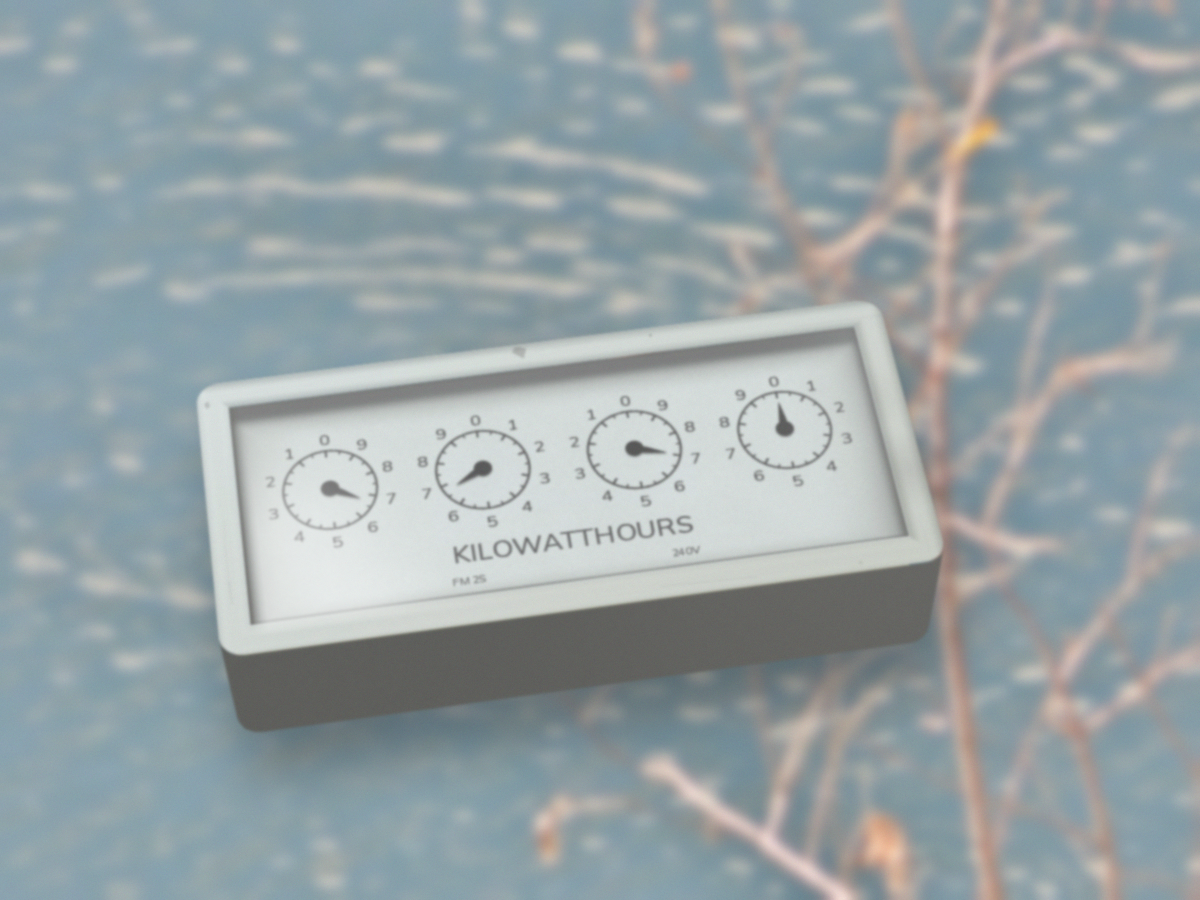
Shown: 6670 kWh
